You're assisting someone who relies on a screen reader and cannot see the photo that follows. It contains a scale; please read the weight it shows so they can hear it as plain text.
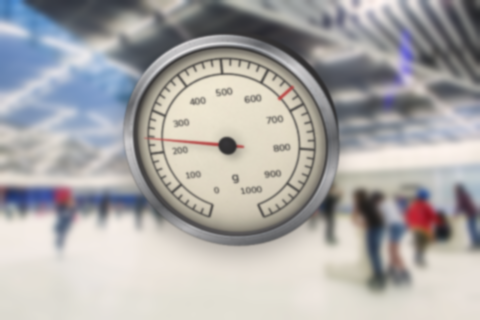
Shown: 240 g
